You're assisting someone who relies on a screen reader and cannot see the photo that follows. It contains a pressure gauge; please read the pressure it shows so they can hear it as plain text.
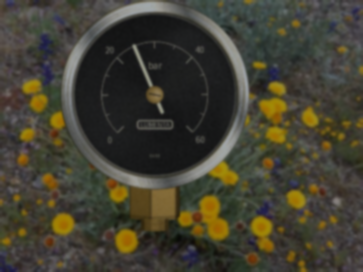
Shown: 25 bar
